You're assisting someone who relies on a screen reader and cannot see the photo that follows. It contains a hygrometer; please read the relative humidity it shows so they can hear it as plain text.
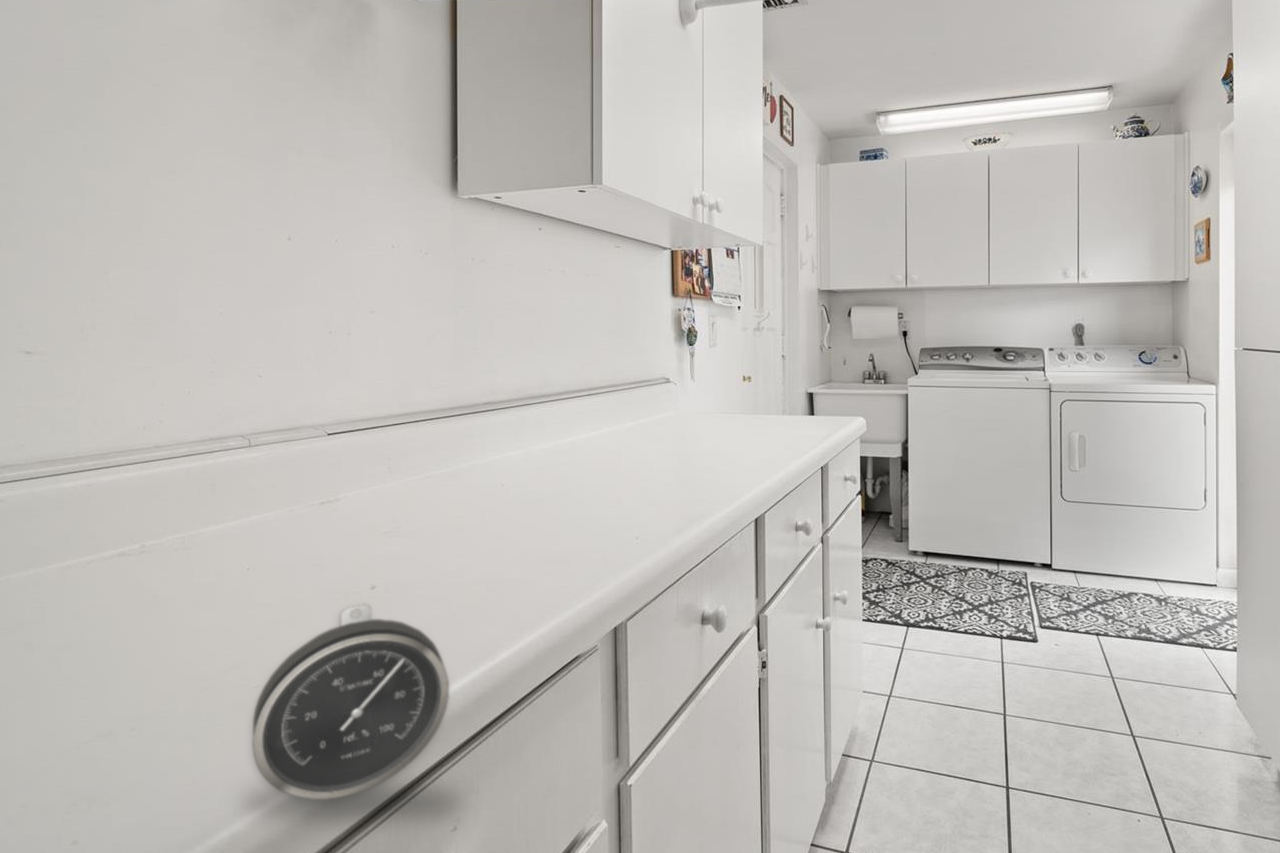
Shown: 65 %
